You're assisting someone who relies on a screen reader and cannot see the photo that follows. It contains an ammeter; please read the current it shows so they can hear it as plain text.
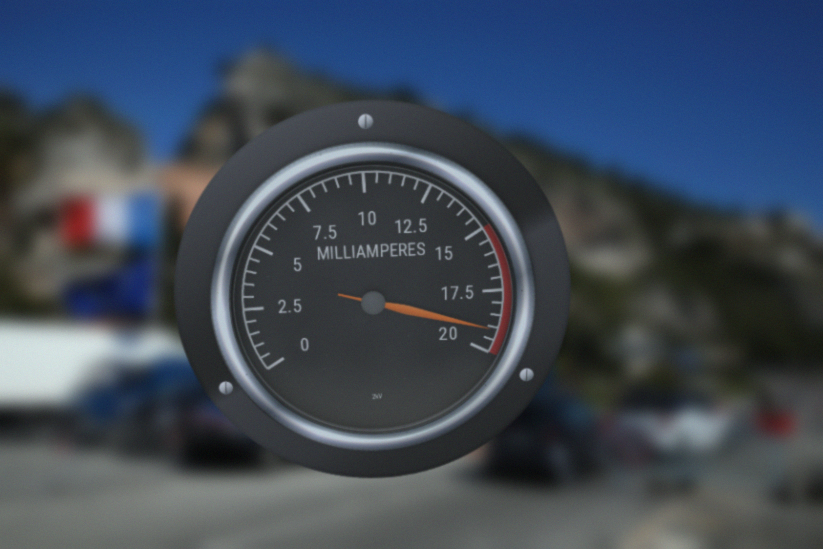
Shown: 19 mA
